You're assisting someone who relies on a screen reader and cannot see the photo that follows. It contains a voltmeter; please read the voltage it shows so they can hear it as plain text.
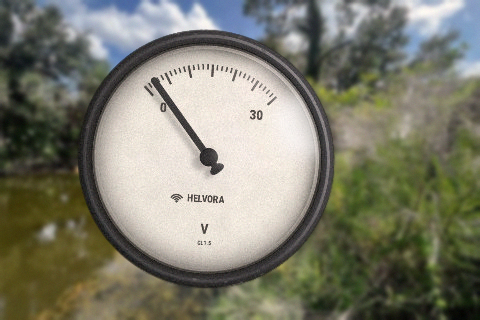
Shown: 2 V
